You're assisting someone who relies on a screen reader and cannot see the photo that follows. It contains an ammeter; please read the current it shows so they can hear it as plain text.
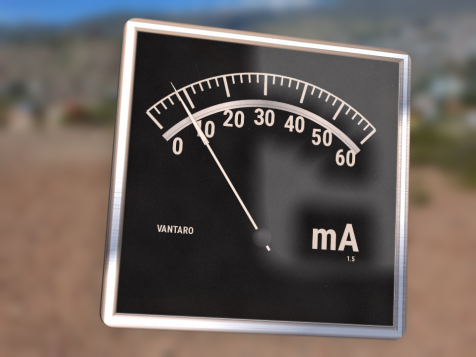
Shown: 8 mA
